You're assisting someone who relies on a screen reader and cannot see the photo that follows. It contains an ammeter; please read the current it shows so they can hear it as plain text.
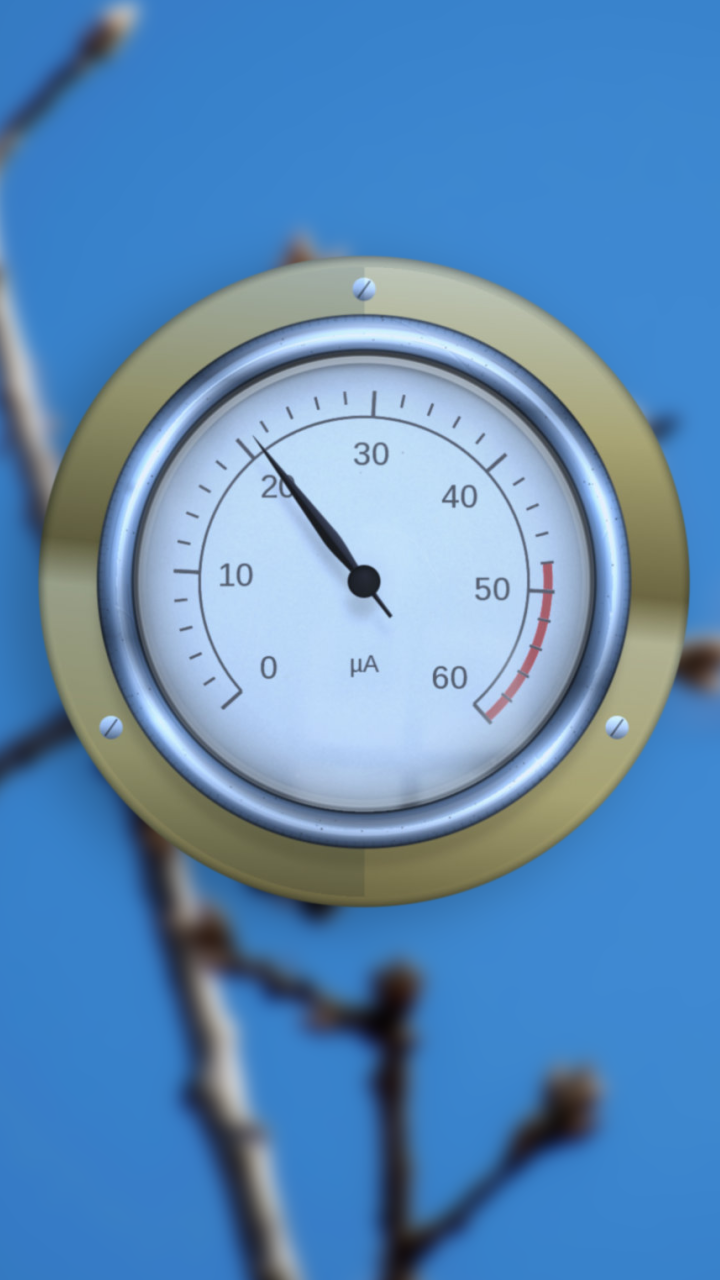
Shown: 21 µA
